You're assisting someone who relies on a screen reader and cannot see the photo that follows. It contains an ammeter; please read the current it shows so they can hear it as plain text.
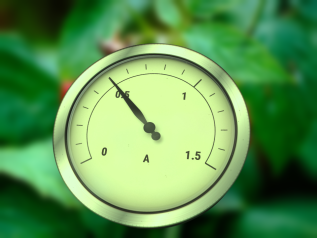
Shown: 0.5 A
